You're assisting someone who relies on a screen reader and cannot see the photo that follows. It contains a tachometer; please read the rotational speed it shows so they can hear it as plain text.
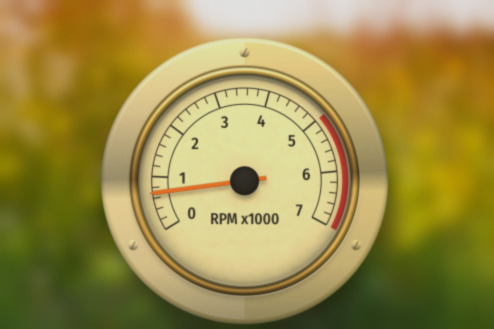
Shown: 700 rpm
